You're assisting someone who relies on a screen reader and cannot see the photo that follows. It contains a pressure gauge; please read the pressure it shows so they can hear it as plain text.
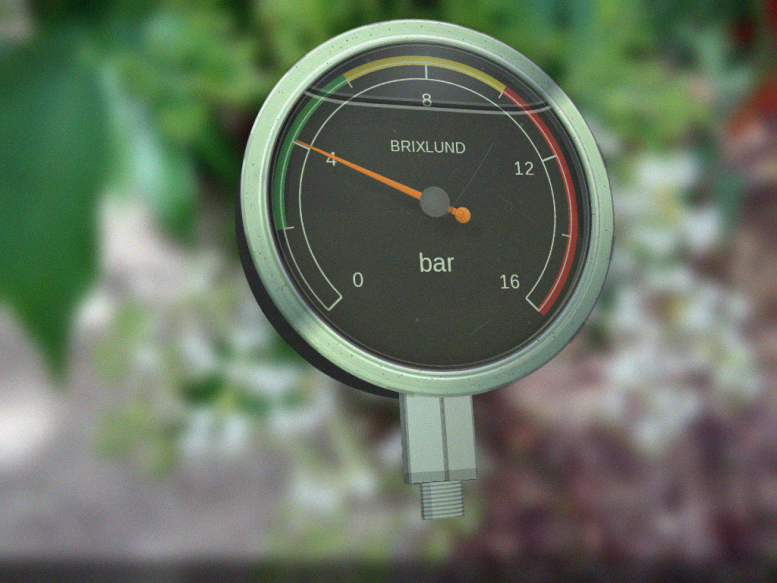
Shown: 4 bar
